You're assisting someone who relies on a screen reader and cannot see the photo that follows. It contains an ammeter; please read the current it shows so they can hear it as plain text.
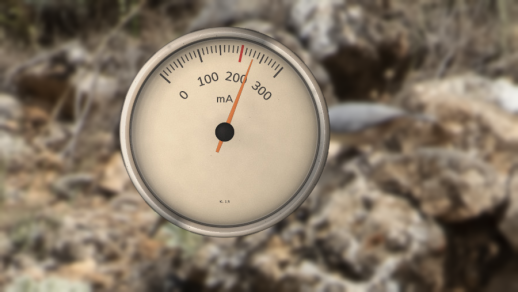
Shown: 230 mA
